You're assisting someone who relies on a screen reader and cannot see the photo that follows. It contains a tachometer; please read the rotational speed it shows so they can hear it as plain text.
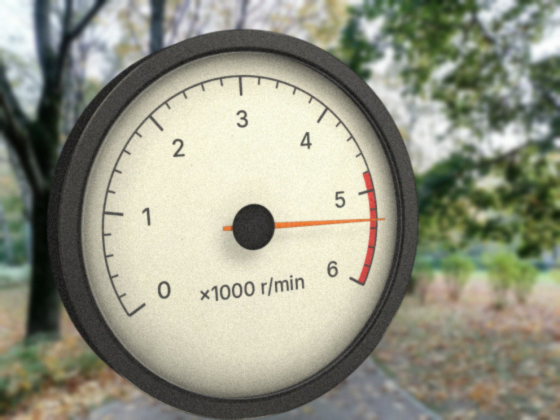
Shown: 5300 rpm
